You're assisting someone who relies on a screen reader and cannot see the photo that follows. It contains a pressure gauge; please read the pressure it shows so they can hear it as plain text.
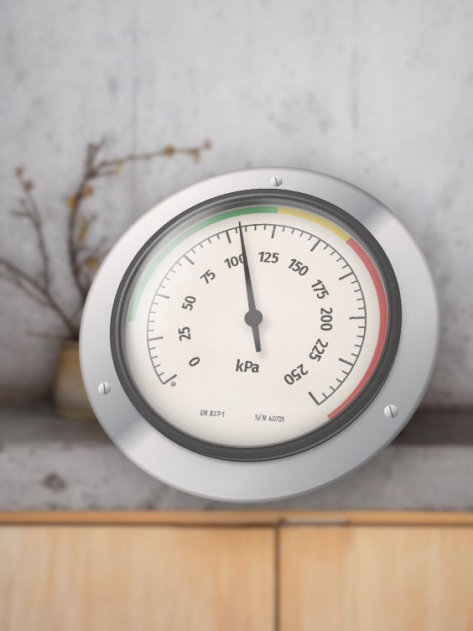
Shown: 107.5 kPa
